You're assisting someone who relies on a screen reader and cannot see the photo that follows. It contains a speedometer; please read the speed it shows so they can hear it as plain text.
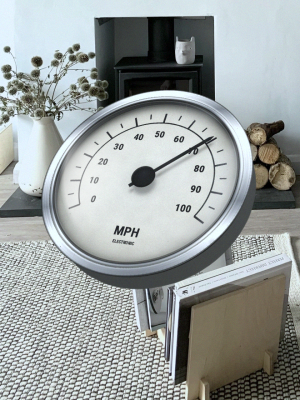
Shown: 70 mph
